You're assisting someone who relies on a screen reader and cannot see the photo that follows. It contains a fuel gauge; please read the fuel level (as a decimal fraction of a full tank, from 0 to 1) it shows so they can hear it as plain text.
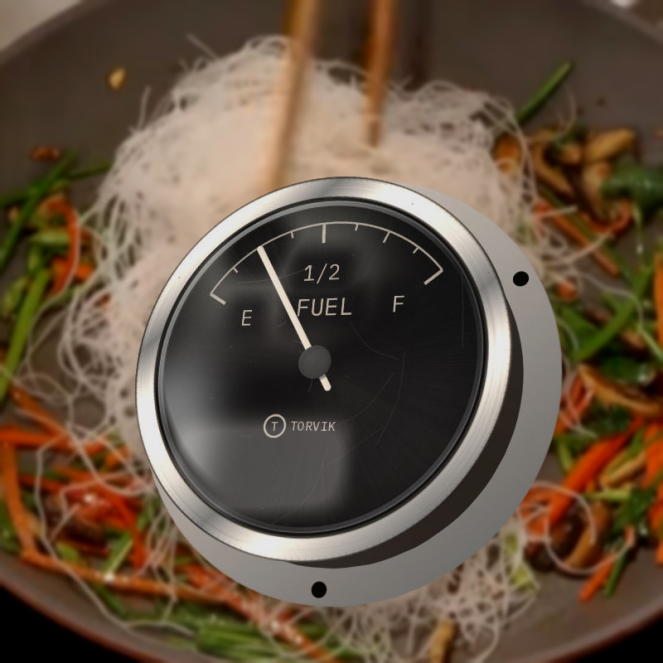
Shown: 0.25
